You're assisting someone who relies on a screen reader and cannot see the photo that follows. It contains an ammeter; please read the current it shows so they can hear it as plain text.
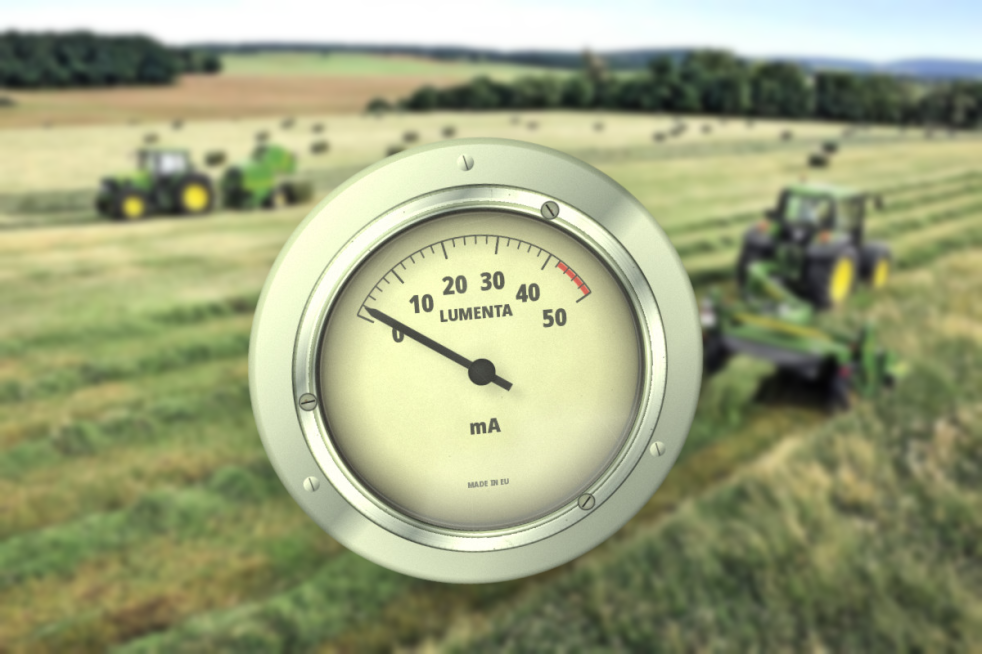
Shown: 2 mA
